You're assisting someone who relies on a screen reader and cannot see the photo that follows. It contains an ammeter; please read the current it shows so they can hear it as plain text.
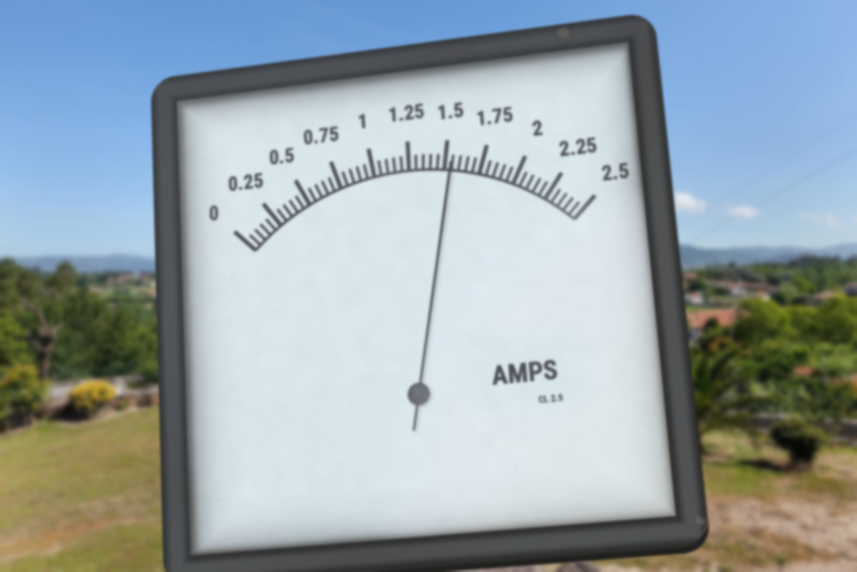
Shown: 1.55 A
